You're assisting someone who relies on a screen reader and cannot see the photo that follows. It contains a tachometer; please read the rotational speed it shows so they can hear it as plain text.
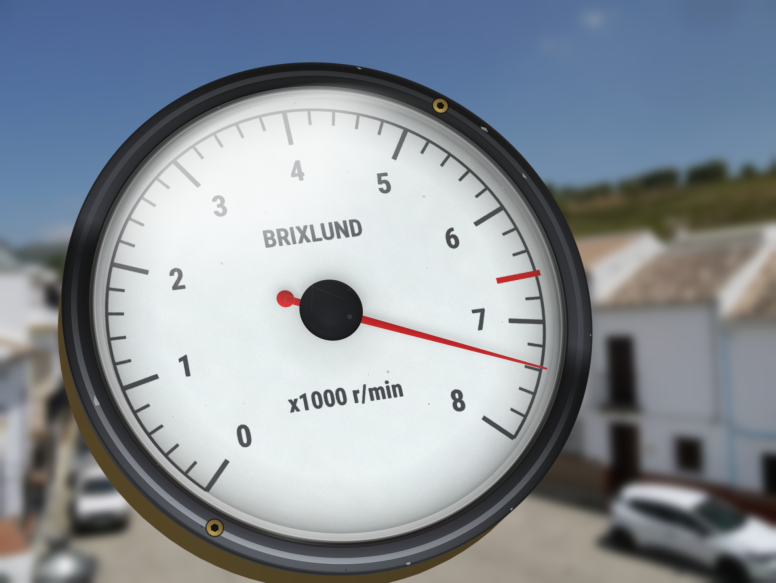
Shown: 7400 rpm
